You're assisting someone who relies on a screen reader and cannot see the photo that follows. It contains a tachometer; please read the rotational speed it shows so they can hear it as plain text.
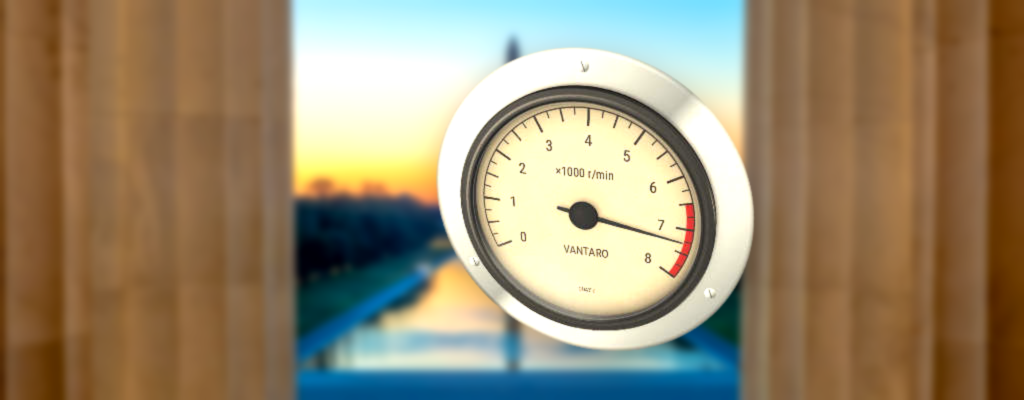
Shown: 7250 rpm
